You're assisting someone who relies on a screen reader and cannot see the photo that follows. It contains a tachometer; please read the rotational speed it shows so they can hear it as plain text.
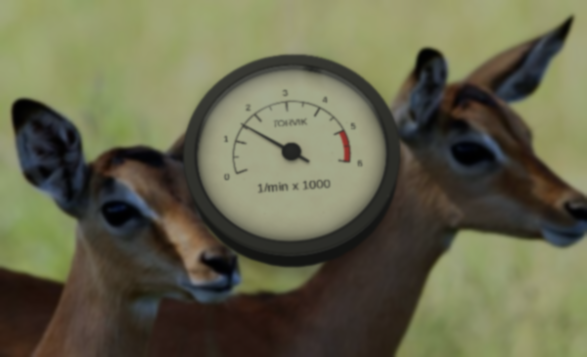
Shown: 1500 rpm
